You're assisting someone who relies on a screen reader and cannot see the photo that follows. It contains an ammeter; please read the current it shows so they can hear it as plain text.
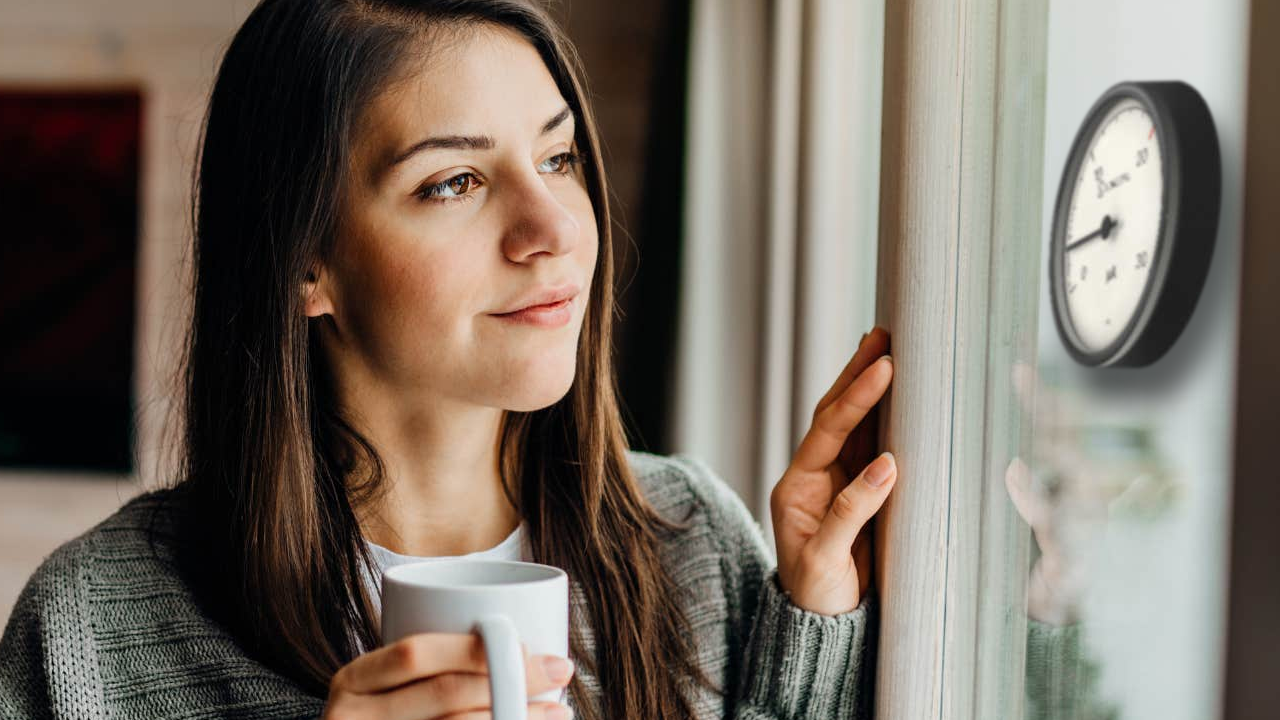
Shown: 3 µA
